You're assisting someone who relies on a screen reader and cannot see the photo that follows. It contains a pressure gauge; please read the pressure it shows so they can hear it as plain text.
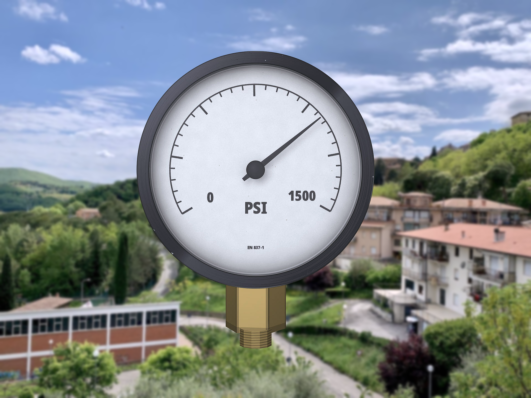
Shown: 1075 psi
